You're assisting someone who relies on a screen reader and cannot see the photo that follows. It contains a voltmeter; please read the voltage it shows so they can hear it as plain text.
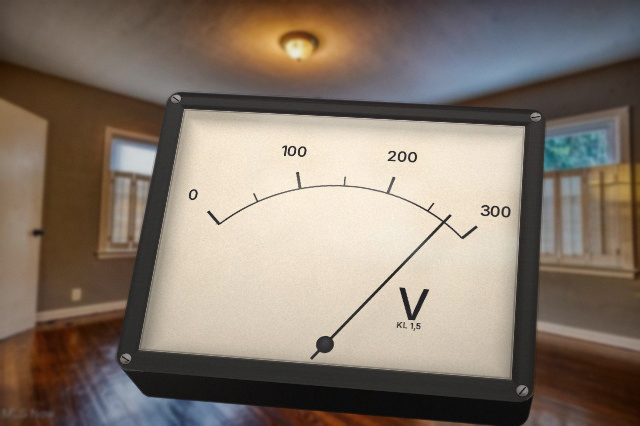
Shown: 275 V
